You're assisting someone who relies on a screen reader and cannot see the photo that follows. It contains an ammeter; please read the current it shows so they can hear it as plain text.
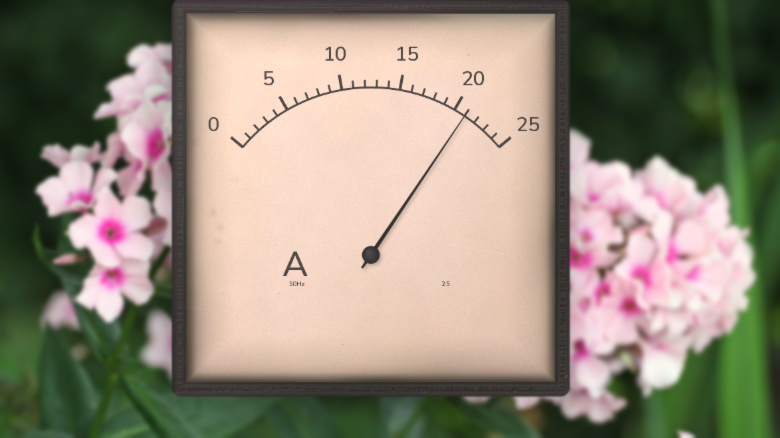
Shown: 21 A
